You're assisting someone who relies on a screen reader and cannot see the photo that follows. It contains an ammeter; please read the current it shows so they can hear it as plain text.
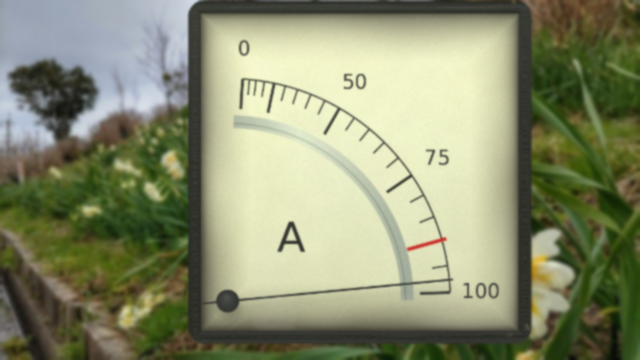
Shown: 97.5 A
